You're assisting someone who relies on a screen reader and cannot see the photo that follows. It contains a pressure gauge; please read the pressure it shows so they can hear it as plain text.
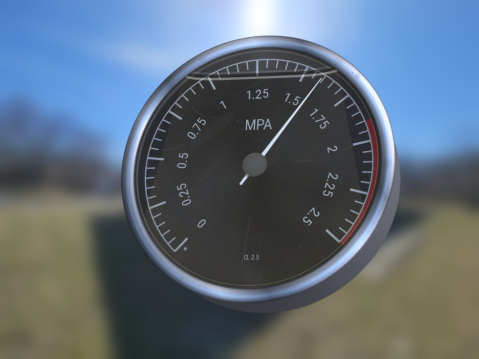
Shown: 1.6 MPa
